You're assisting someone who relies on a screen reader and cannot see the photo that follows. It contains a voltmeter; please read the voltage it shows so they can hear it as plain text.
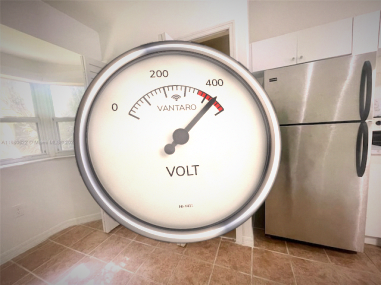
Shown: 440 V
